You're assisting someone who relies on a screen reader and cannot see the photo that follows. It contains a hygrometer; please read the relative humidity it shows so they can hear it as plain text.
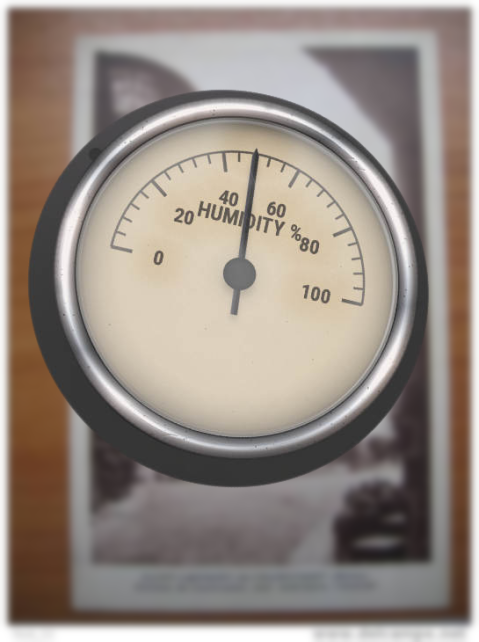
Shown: 48 %
